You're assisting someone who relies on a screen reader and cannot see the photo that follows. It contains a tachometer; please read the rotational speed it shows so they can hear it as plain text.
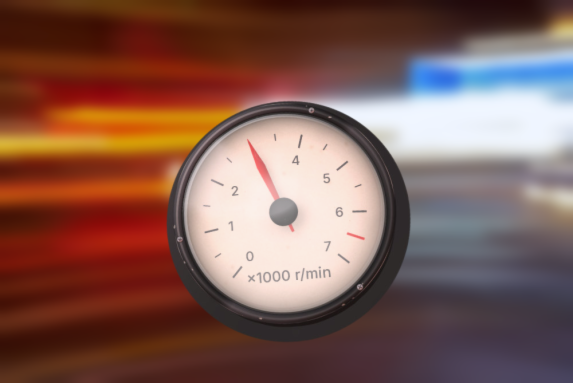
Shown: 3000 rpm
